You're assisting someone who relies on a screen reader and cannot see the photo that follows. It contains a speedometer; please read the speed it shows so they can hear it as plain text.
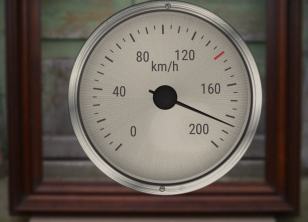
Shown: 185 km/h
